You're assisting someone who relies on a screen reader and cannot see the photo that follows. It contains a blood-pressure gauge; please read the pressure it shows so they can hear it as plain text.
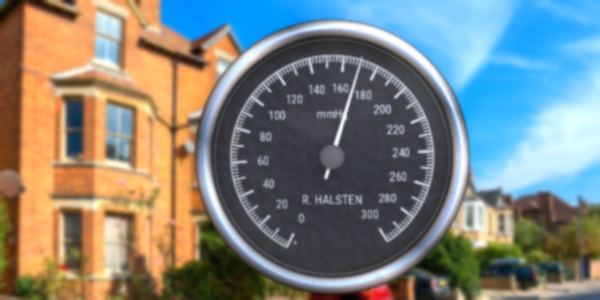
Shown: 170 mmHg
